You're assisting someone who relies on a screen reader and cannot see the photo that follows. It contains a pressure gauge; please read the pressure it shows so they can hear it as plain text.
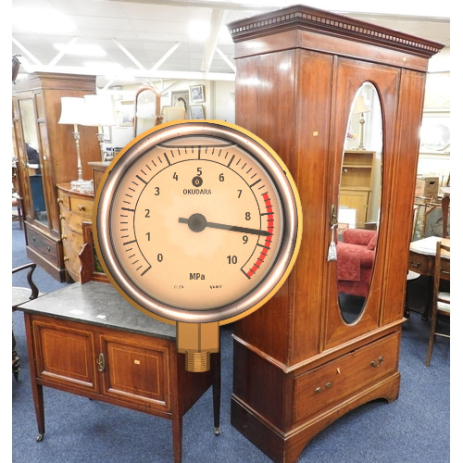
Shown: 8.6 MPa
